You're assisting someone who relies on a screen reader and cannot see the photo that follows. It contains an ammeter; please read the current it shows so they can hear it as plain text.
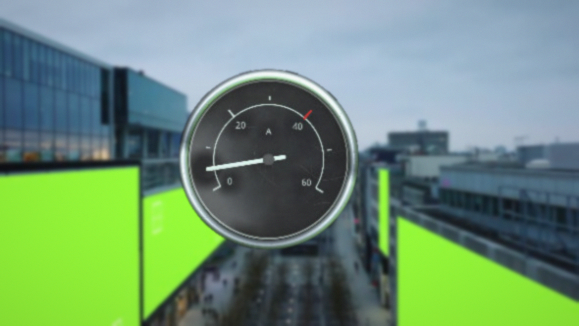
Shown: 5 A
